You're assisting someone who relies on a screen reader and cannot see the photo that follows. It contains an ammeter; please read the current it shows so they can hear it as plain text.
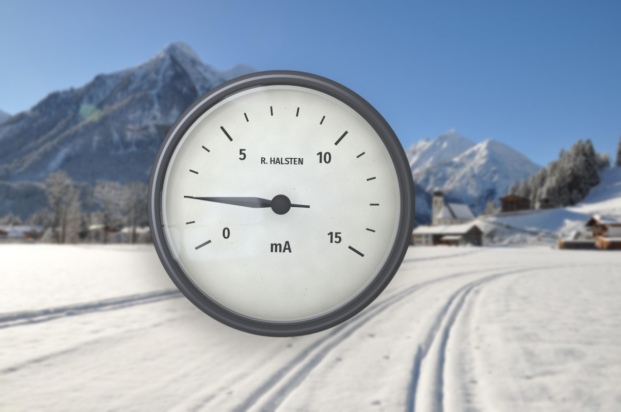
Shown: 2 mA
